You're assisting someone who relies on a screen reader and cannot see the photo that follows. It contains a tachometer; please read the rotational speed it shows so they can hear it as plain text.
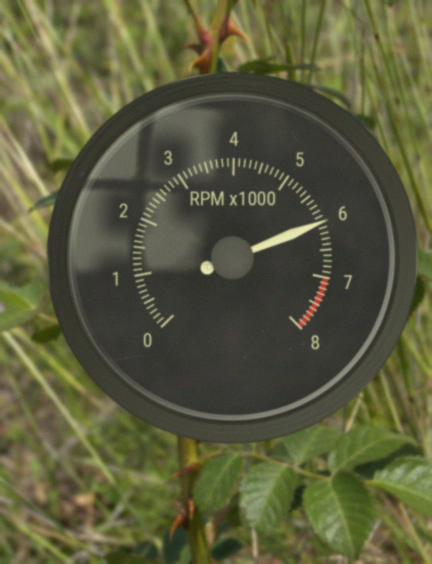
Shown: 6000 rpm
